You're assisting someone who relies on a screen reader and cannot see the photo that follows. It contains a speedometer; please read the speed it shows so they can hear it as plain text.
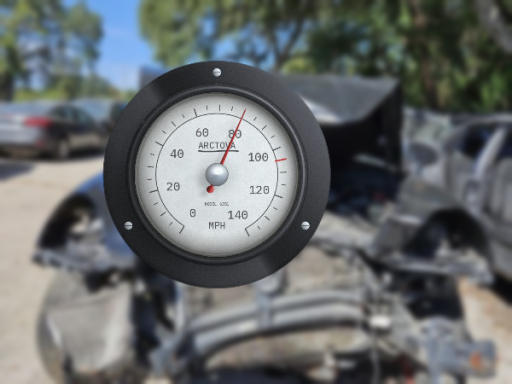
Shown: 80 mph
